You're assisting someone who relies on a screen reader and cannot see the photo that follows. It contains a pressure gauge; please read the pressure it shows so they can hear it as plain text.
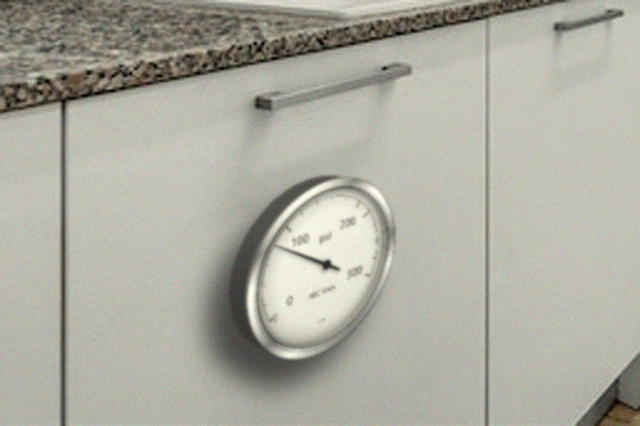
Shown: 80 psi
